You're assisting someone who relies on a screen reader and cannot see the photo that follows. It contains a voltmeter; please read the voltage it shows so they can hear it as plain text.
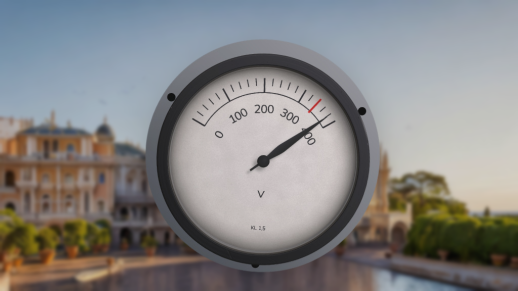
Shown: 380 V
